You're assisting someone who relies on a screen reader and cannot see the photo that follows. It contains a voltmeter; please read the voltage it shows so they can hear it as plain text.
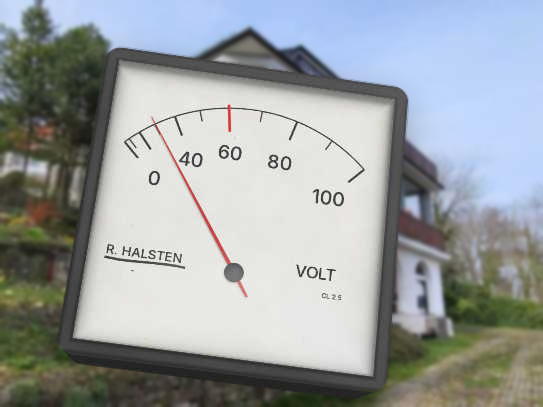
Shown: 30 V
